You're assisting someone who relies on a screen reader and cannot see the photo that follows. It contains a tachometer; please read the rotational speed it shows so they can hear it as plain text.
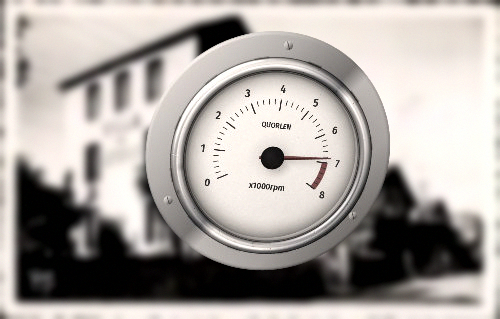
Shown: 6800 rpm
